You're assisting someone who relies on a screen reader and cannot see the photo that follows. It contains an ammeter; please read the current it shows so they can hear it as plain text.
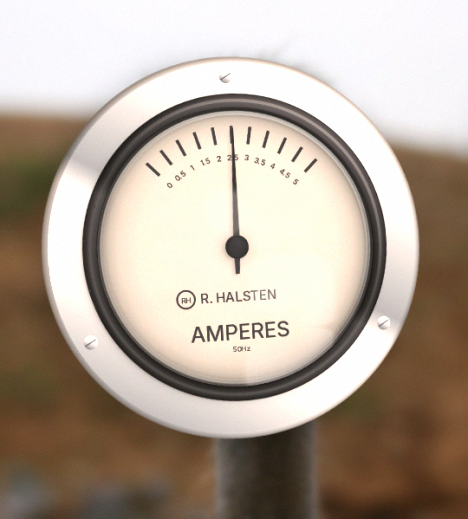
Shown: 2.5 A
